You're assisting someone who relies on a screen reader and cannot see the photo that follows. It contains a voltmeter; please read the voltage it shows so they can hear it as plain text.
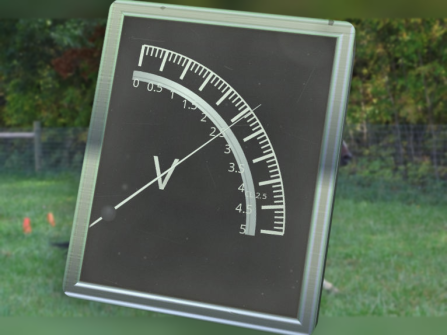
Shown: 2.6 V
